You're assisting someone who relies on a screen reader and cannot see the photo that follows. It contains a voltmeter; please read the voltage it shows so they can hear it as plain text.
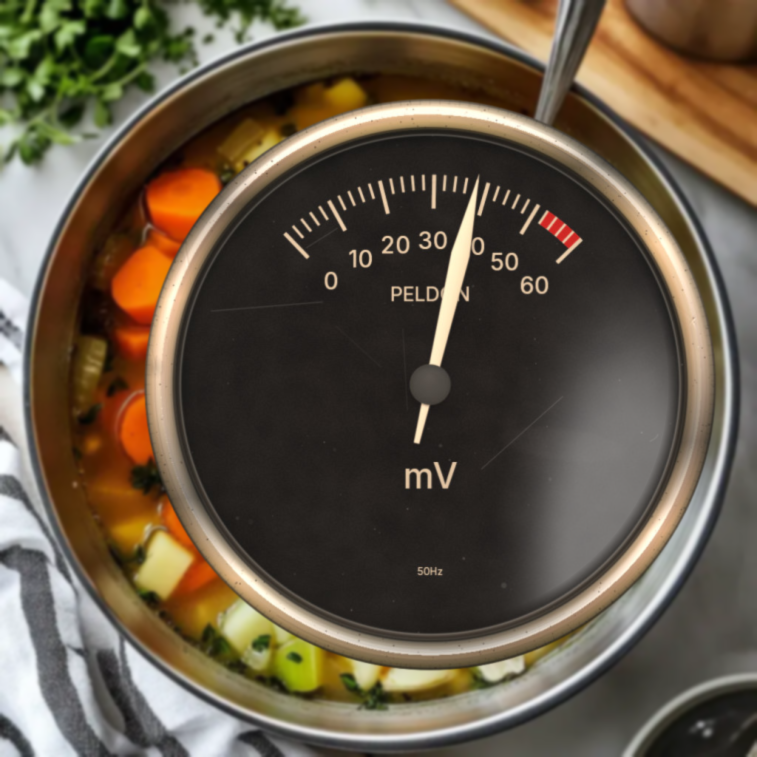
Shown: 38 mV
